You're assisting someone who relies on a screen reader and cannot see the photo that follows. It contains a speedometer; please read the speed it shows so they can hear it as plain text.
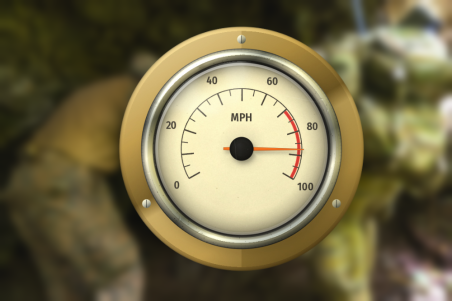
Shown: 87.5 mph
